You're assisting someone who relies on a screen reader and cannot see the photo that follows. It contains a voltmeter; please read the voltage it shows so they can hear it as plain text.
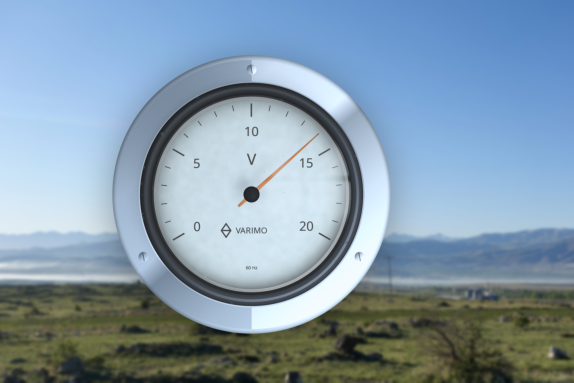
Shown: 14 V
